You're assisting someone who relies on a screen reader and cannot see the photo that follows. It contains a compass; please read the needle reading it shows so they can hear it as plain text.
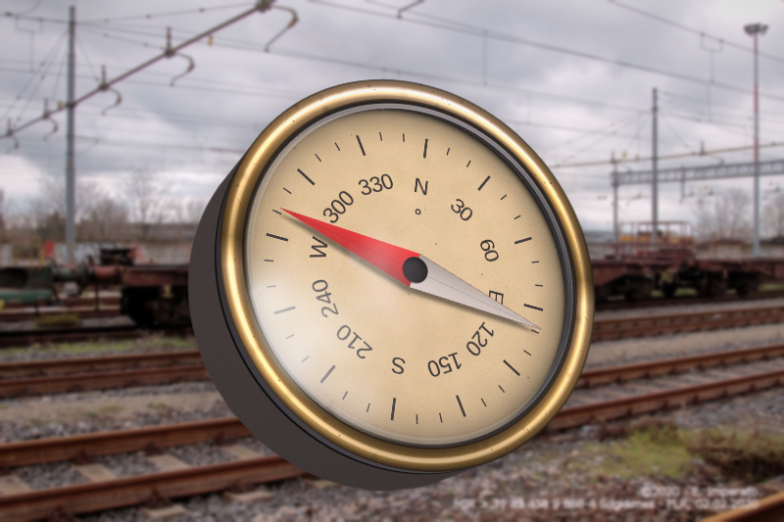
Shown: 280 °
